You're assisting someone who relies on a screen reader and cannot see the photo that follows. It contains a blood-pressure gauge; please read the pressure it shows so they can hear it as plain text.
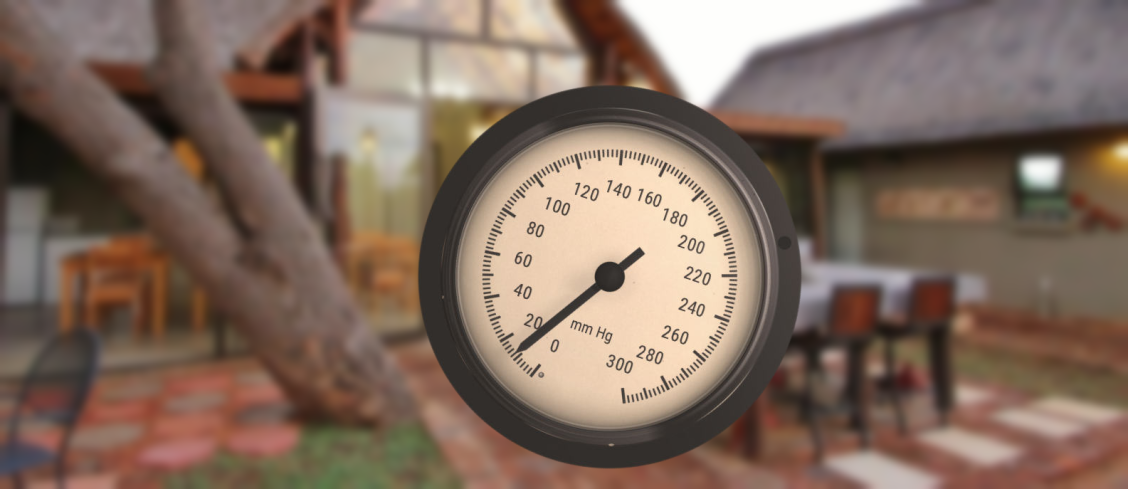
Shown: 12 mmHg
